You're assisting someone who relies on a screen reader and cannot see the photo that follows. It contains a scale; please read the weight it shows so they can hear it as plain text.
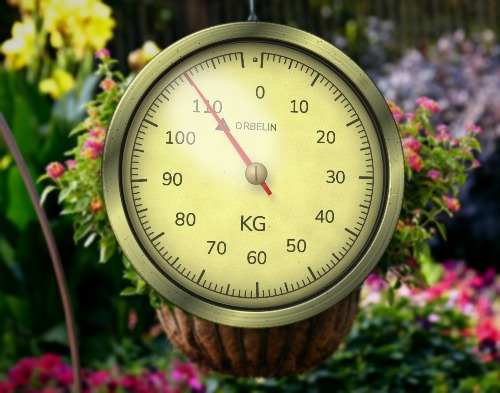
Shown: 110 kg
